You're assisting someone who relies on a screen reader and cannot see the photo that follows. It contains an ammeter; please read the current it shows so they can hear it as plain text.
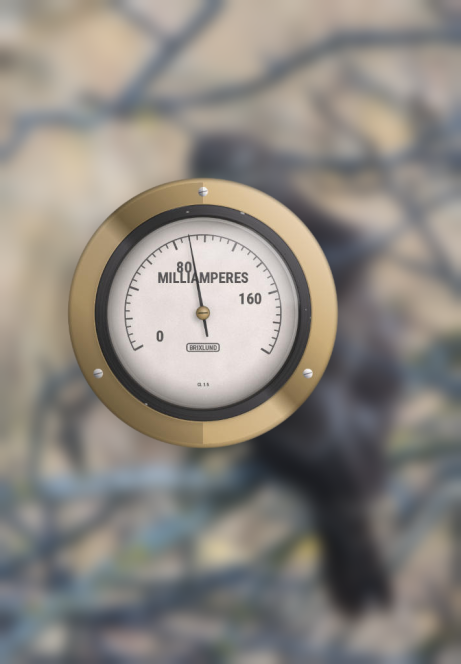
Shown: 90 mA
